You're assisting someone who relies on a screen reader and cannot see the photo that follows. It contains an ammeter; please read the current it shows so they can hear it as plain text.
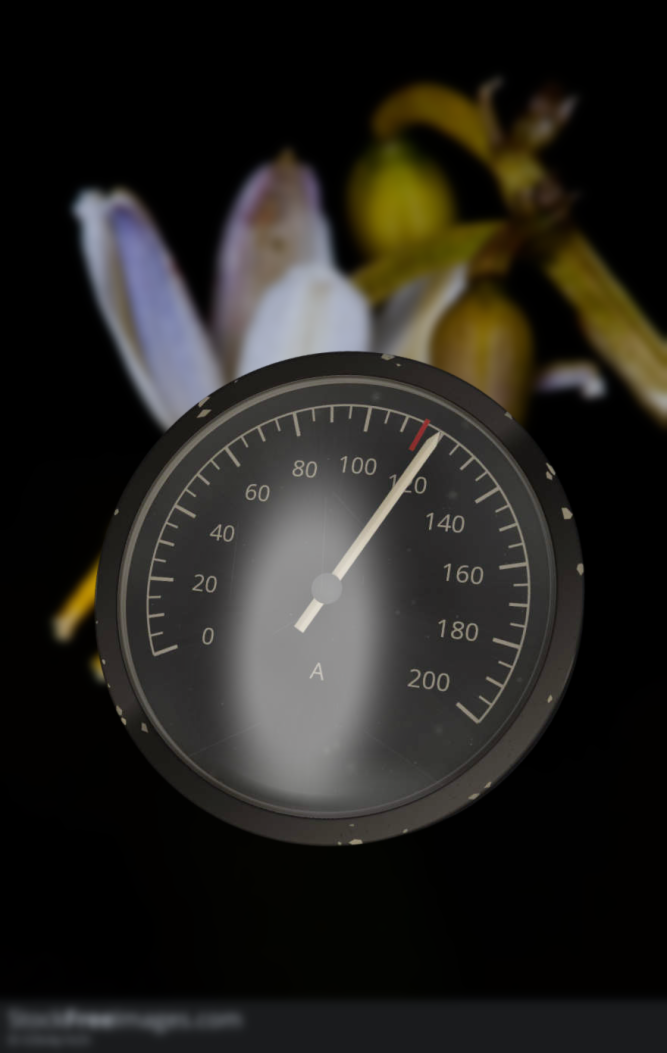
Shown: 120 A
